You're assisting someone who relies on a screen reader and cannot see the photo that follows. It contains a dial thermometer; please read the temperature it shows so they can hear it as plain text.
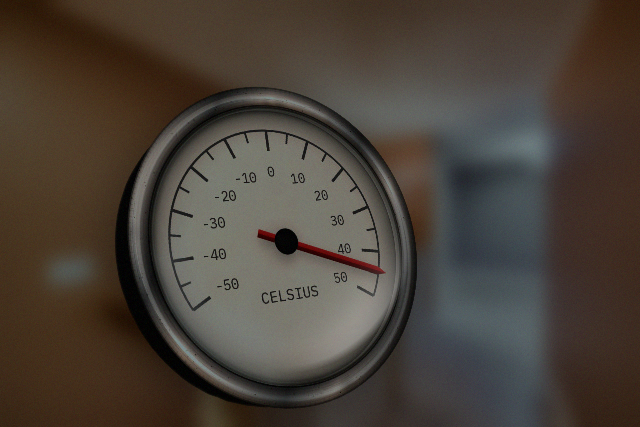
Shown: 45 °C
